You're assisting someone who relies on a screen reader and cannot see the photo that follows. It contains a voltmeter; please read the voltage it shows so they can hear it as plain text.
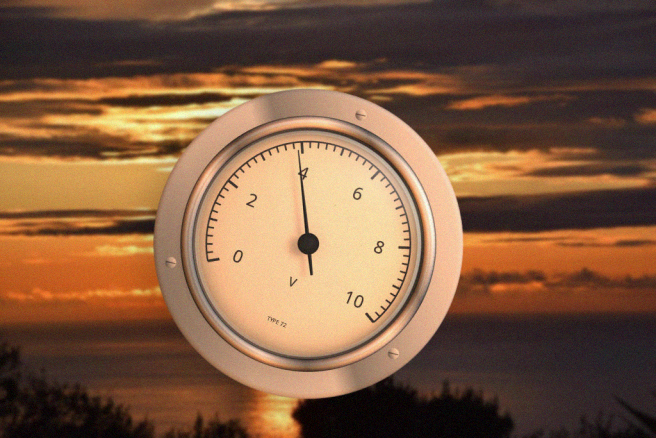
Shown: 3.9 V
